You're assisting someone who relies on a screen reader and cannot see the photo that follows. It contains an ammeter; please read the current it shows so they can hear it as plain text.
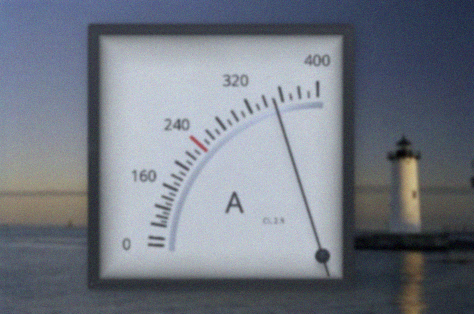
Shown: 350 A
